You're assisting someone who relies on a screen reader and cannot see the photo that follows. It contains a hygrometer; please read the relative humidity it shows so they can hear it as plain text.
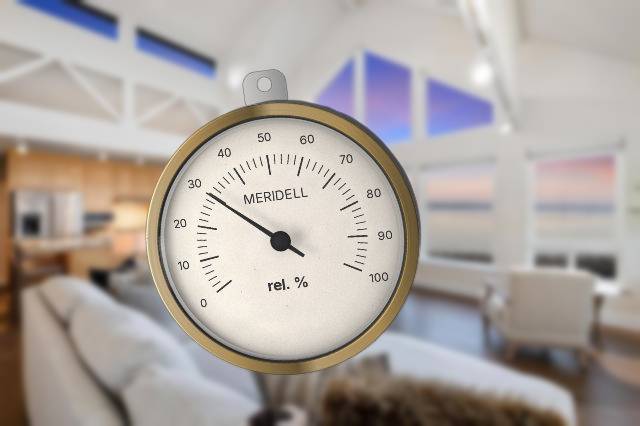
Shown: 30 %
